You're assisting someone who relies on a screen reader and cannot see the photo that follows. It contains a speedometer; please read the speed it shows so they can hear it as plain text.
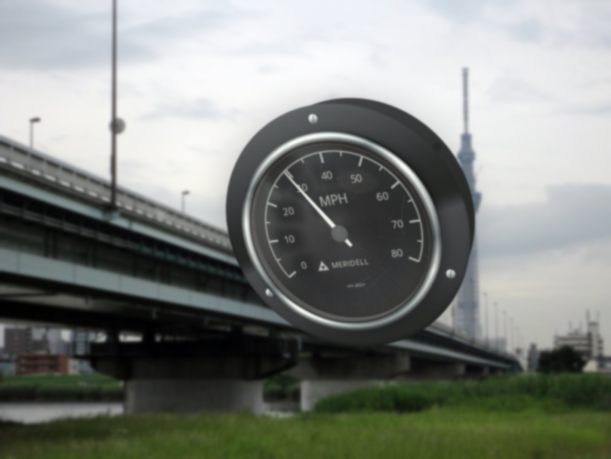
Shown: 30 mph
